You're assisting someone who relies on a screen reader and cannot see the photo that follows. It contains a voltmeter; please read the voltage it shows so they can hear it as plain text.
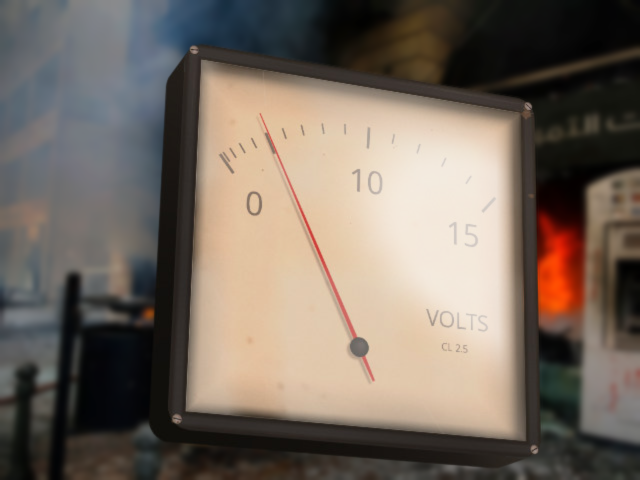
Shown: 5 V
